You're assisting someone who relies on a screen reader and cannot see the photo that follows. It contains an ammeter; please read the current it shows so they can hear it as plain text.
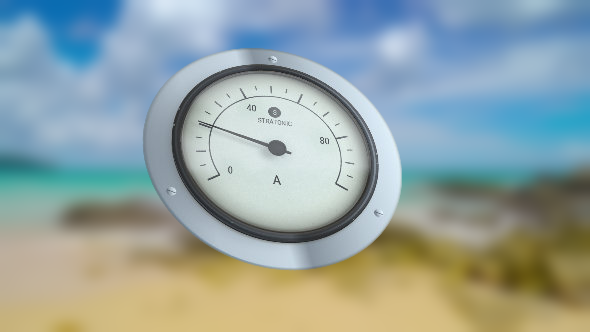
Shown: 20 A
